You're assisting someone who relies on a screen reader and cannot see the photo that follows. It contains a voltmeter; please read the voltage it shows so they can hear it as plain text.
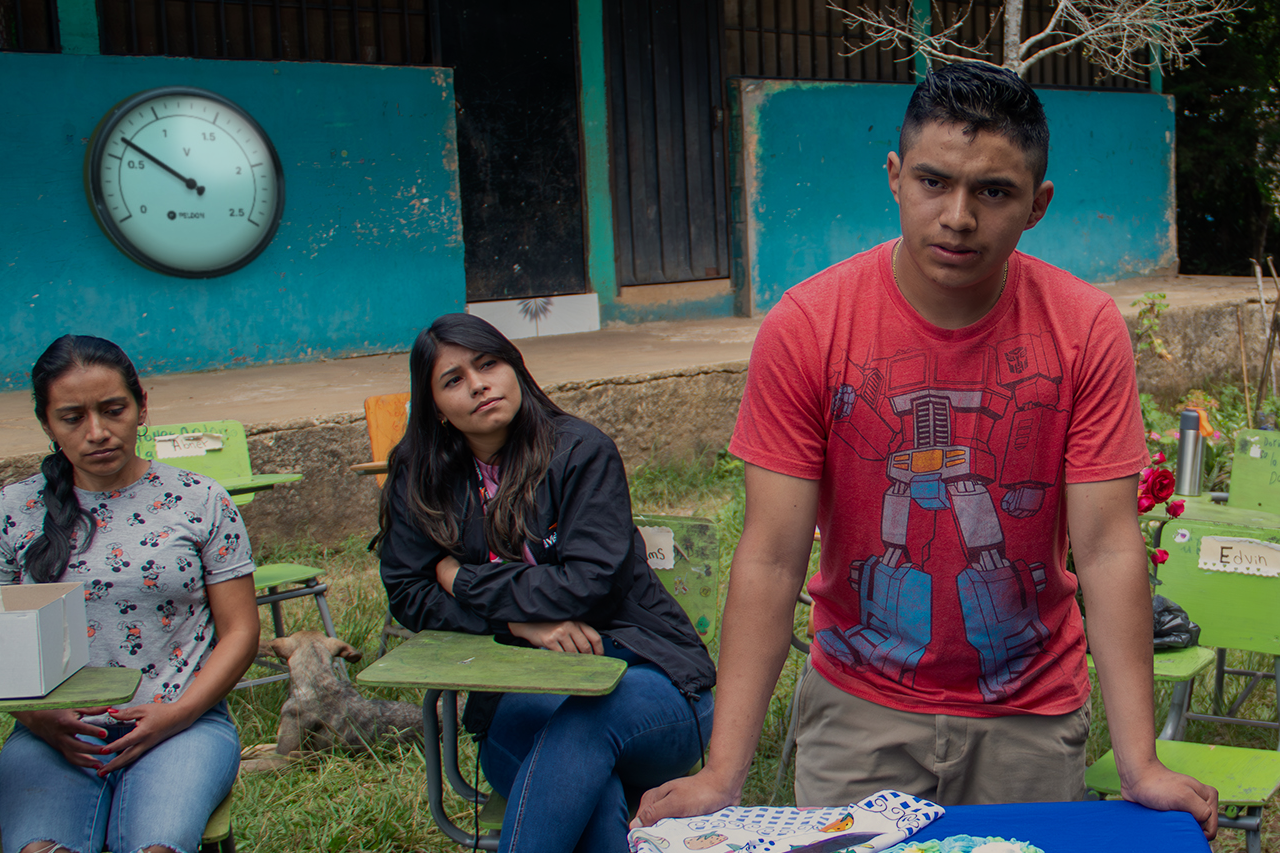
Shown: 0.65 V
